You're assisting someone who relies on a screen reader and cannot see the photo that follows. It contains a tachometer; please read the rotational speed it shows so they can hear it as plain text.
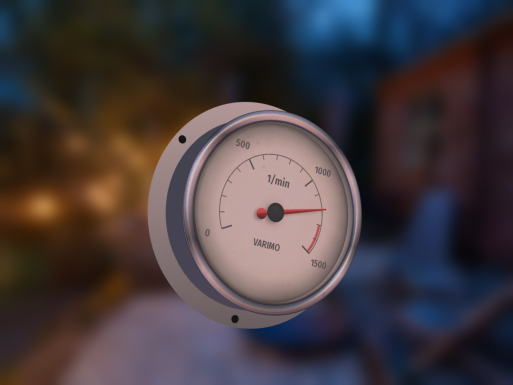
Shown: 1200 rpm
